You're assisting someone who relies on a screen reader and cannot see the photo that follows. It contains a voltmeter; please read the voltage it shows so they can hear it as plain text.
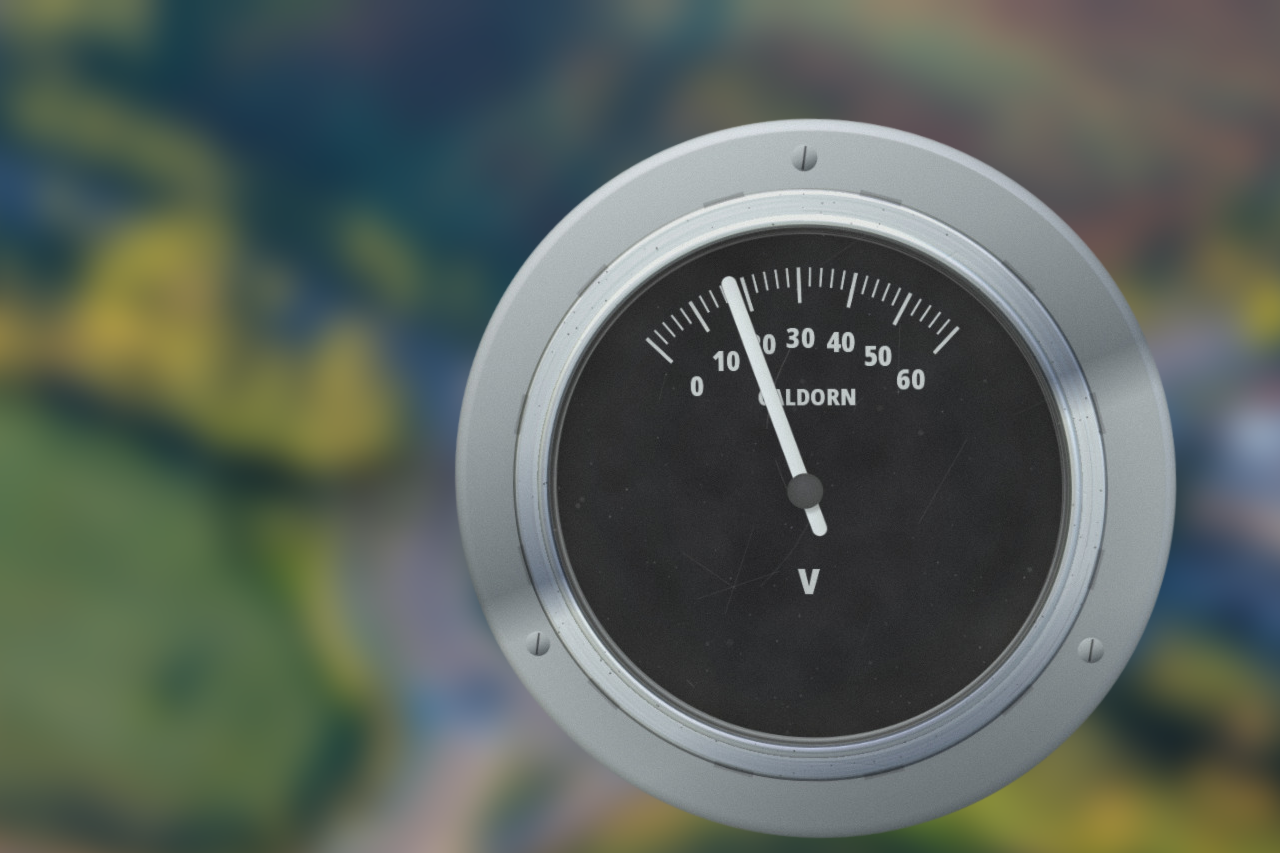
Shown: 18 V
